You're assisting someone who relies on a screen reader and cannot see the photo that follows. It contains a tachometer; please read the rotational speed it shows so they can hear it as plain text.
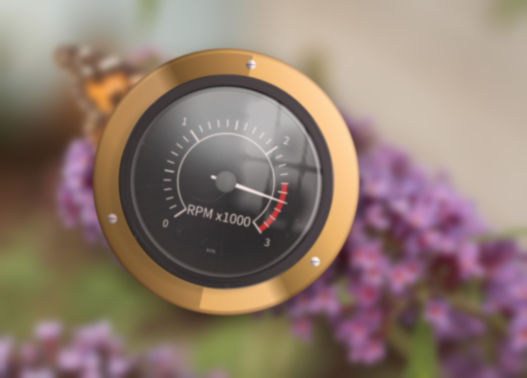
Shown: 2600 rpm
